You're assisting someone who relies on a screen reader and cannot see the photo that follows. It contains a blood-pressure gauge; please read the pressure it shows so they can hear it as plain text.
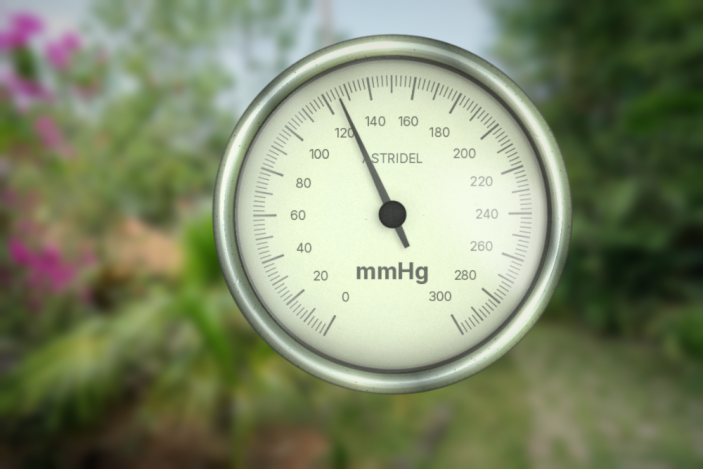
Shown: 126 mmHg
